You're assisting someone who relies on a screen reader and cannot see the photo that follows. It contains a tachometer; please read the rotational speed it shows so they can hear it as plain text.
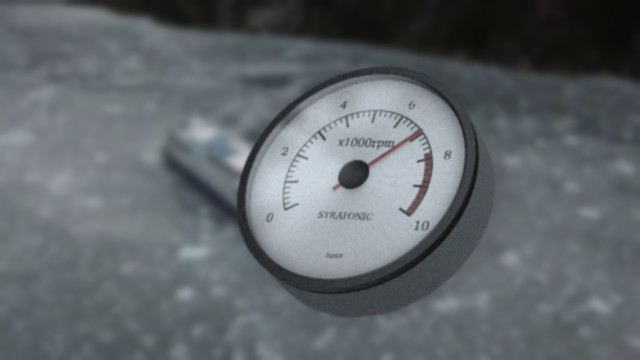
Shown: 7000 rpm
